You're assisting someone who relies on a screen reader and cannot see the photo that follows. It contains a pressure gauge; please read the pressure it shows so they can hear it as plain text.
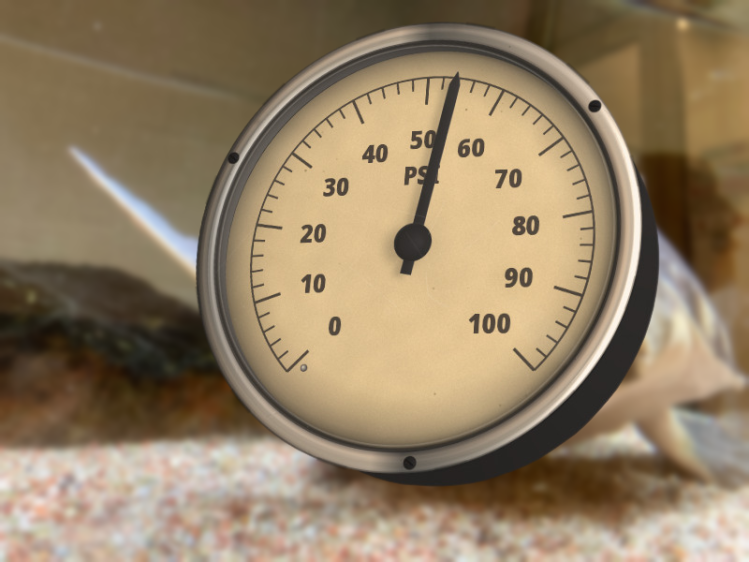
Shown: 54 psi
